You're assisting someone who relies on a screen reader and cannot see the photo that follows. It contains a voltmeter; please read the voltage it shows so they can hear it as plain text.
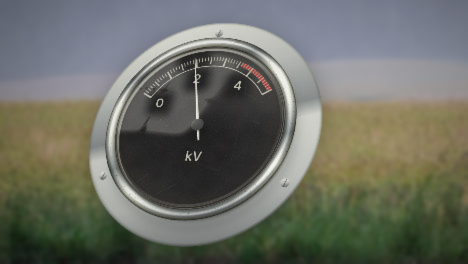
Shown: 2 kV
